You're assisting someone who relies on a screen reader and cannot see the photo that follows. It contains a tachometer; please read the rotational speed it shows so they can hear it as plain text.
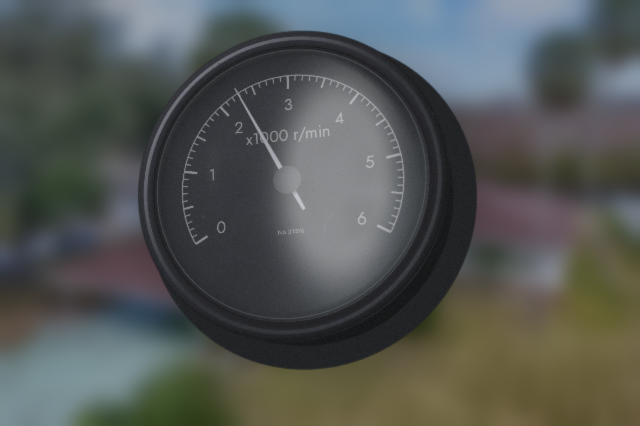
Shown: 2300 rpm
